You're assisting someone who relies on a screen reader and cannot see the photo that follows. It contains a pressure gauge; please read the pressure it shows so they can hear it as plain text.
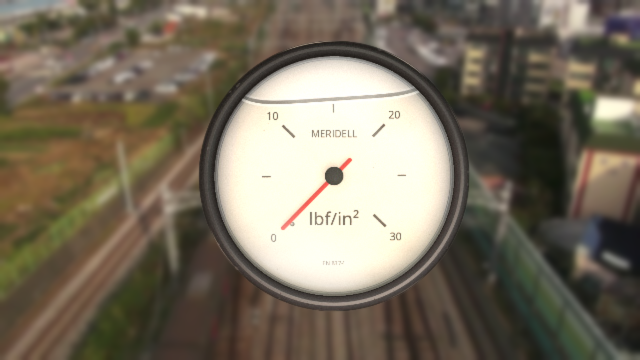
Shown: 0 psi
